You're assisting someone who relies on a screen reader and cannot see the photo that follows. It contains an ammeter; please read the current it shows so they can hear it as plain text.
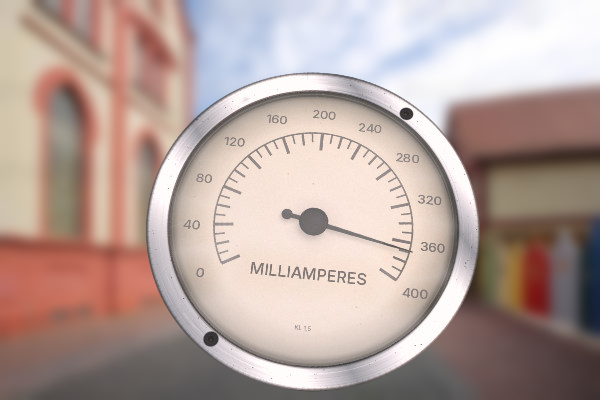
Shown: 370 mA
